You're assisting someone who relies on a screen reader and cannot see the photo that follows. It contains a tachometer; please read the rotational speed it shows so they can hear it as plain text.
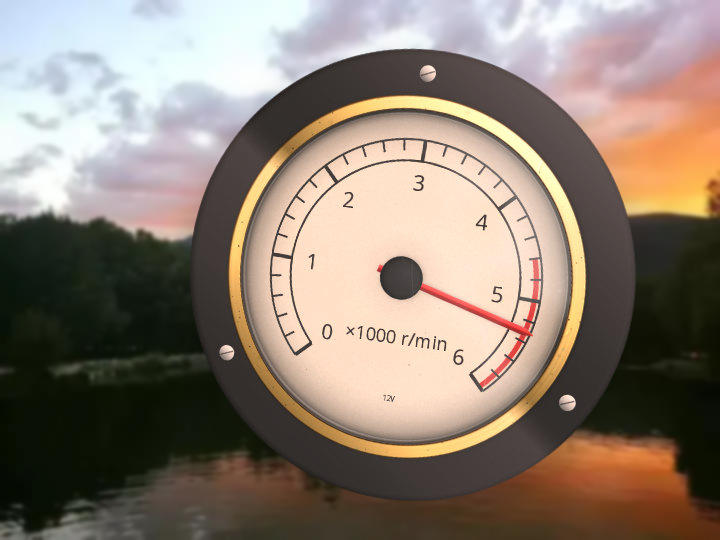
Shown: 5300 rpm
